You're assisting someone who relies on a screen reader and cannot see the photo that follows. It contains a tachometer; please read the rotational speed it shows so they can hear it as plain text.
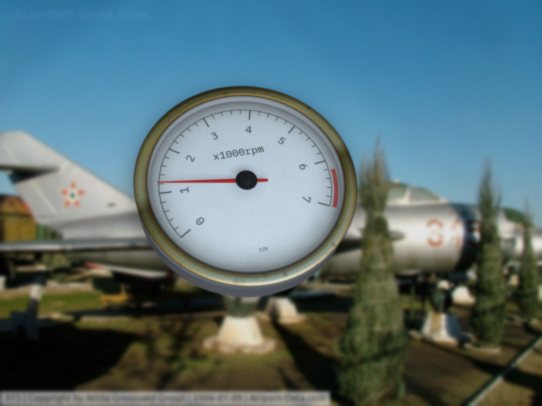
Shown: 1200 rpm
